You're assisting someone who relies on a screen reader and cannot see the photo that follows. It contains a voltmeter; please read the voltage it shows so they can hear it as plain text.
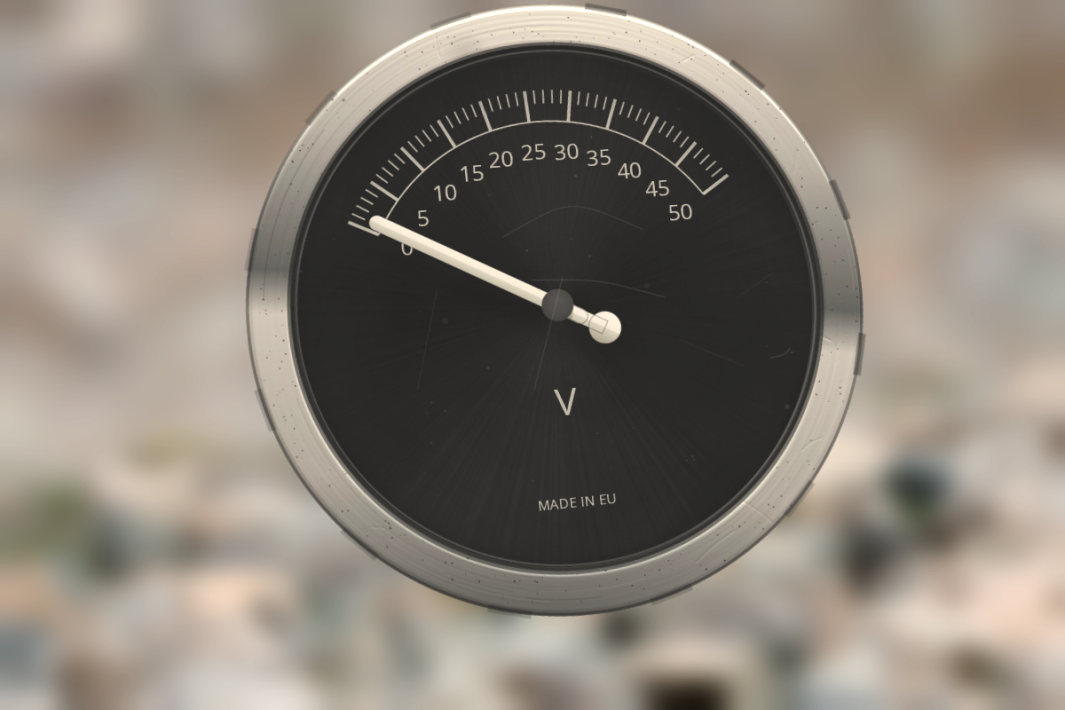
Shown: 1 V
